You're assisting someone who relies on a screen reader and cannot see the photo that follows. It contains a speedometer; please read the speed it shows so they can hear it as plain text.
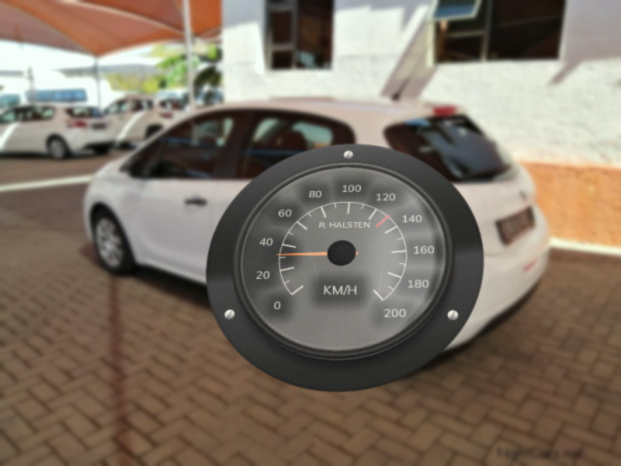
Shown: 30 km/h
